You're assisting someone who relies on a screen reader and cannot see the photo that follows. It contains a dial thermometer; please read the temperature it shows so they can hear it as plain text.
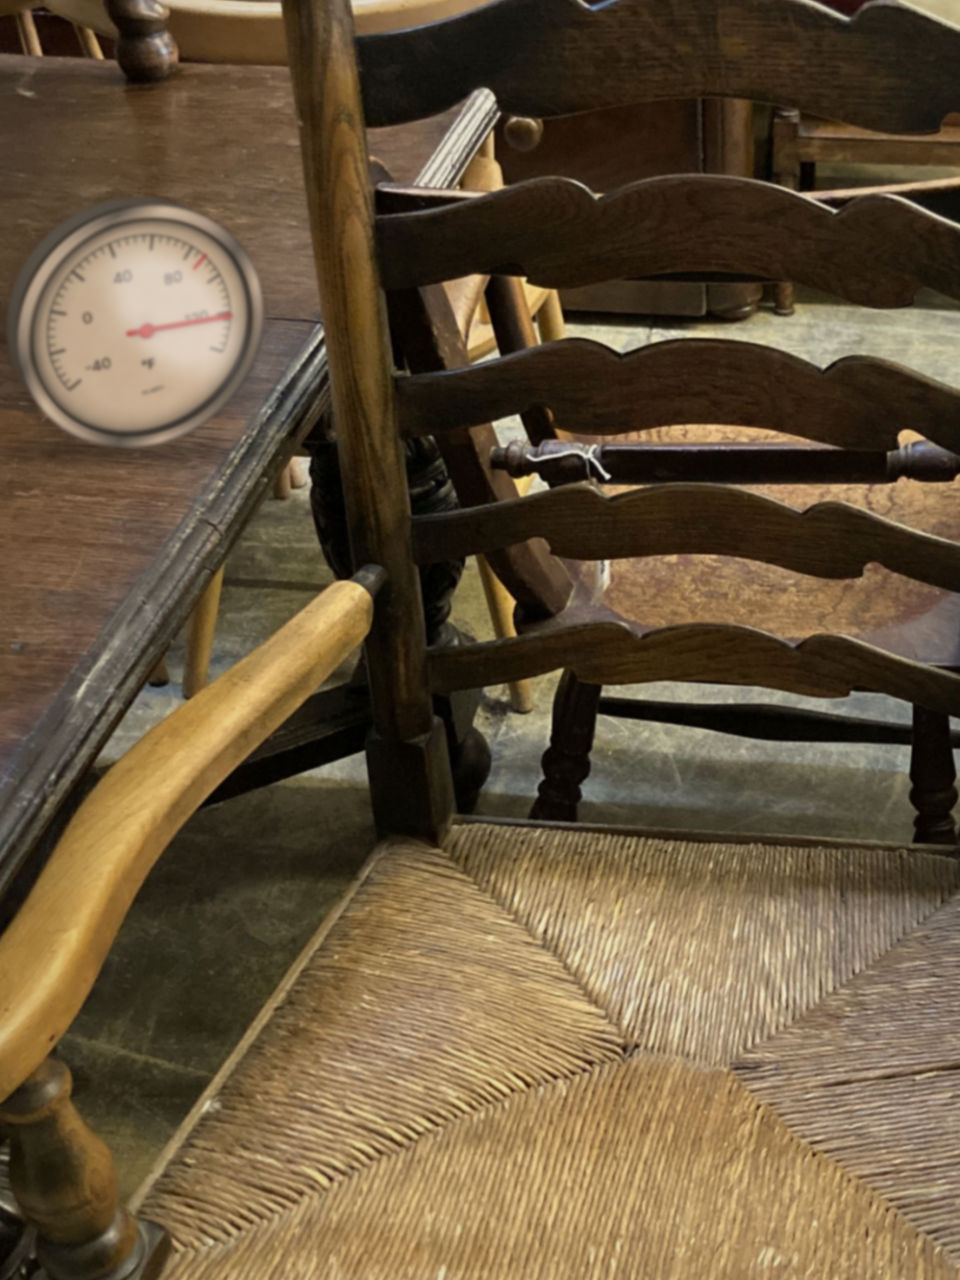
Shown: 120 °F
